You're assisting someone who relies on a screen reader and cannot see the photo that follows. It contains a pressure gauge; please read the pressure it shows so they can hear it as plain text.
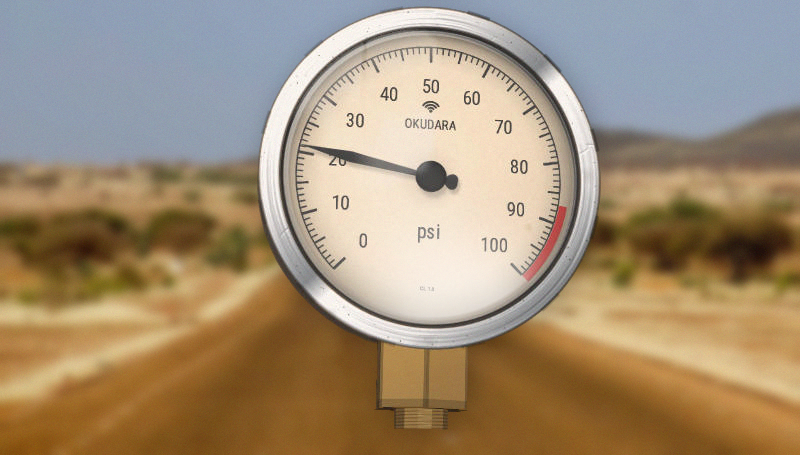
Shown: 21 psi
